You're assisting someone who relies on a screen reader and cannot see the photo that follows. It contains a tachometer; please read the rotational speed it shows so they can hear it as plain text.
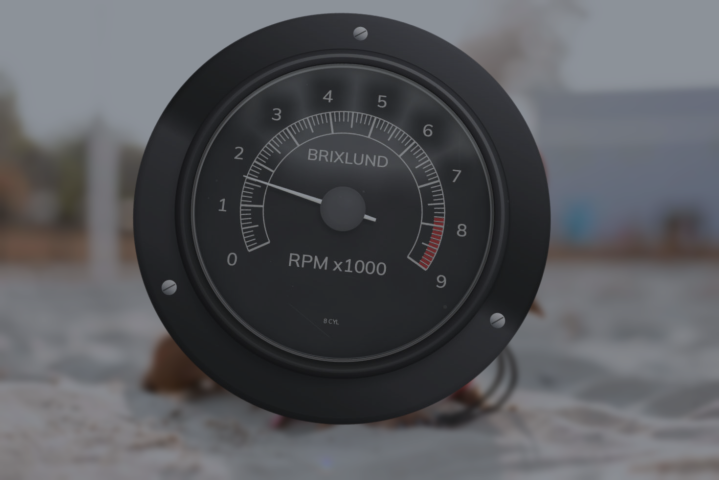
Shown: 1600 rpm
